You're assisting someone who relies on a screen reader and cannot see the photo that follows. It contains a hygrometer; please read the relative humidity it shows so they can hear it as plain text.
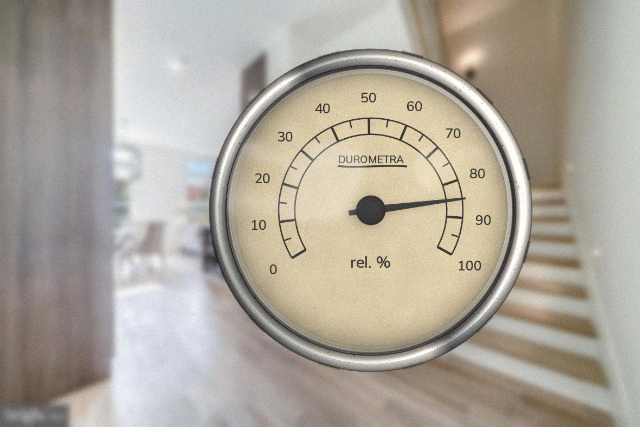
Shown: 85 %
